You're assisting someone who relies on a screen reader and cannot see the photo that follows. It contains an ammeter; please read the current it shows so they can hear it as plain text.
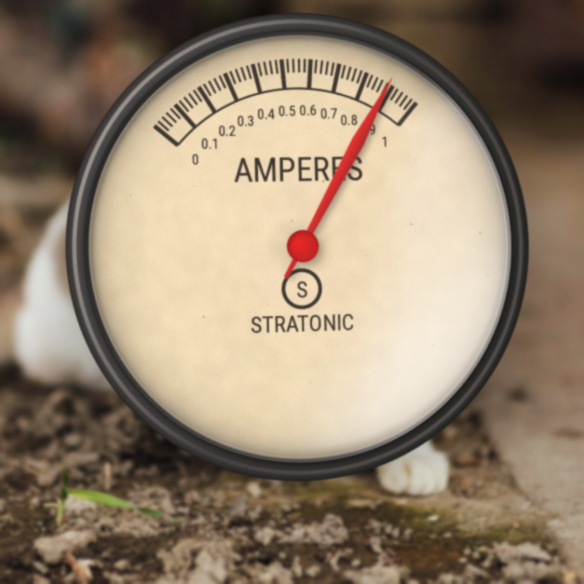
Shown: 0.88 A
